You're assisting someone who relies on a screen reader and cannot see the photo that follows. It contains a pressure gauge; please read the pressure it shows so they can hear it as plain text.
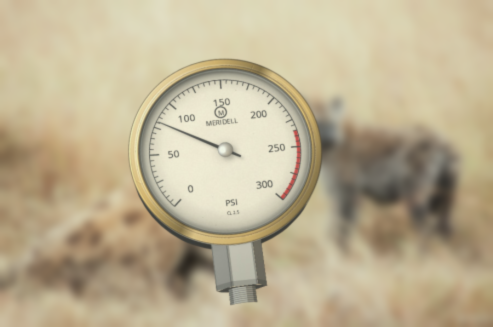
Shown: 80 psi
